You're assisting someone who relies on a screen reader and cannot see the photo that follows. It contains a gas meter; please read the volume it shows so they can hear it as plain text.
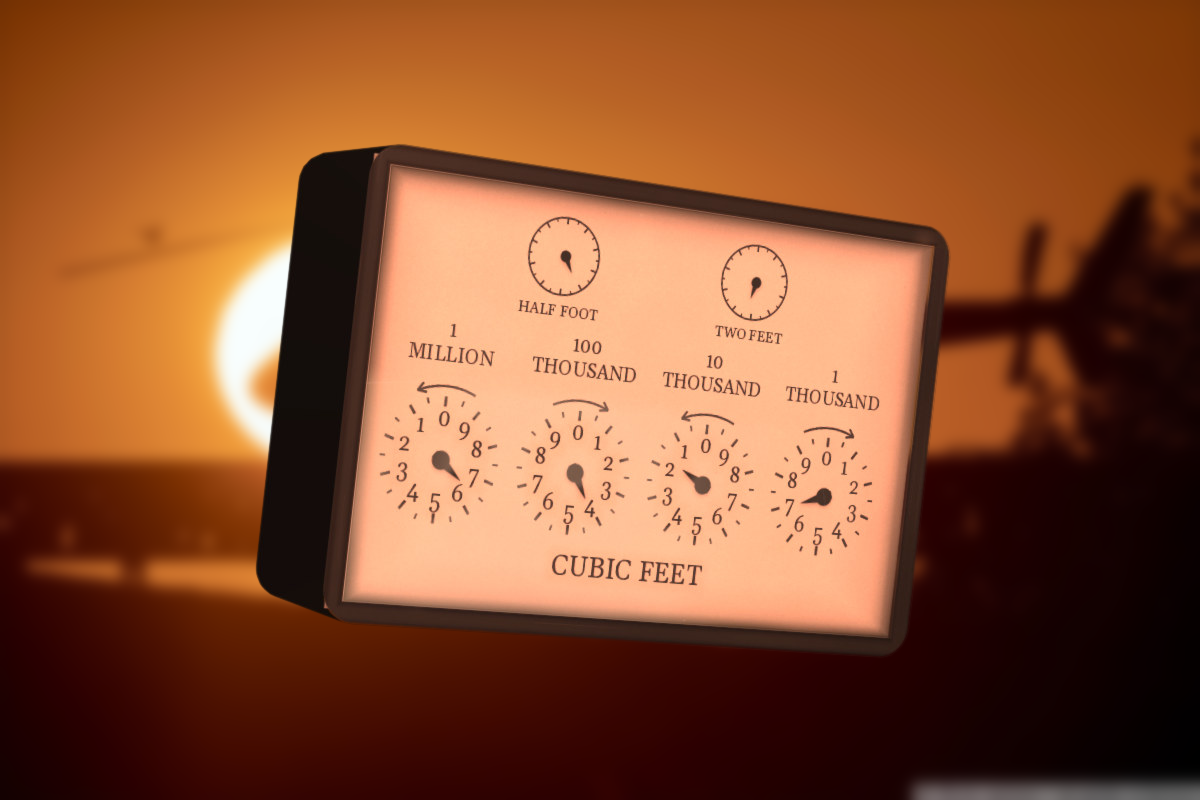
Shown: 641700 ft³
